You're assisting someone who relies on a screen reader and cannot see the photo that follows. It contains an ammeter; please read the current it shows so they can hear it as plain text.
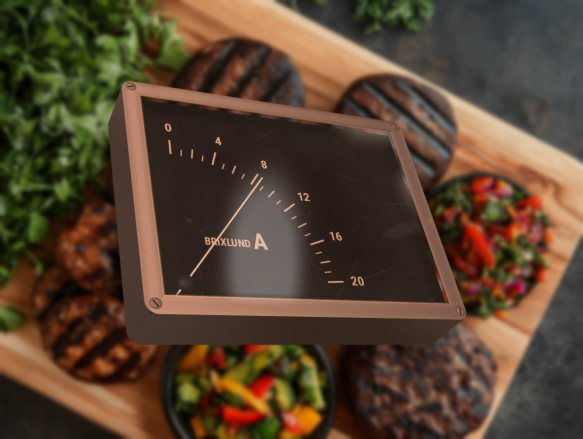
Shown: 8.5 A
